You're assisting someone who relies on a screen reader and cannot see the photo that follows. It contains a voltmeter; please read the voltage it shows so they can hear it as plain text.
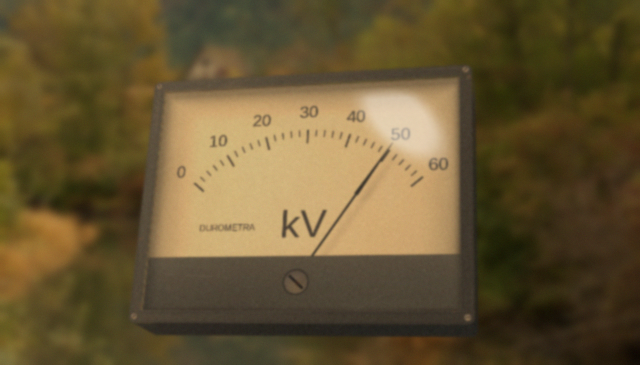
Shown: 50 kV
